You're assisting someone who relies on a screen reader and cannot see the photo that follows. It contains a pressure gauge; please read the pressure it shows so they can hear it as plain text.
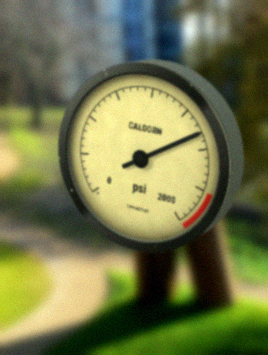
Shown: 1400 psi
